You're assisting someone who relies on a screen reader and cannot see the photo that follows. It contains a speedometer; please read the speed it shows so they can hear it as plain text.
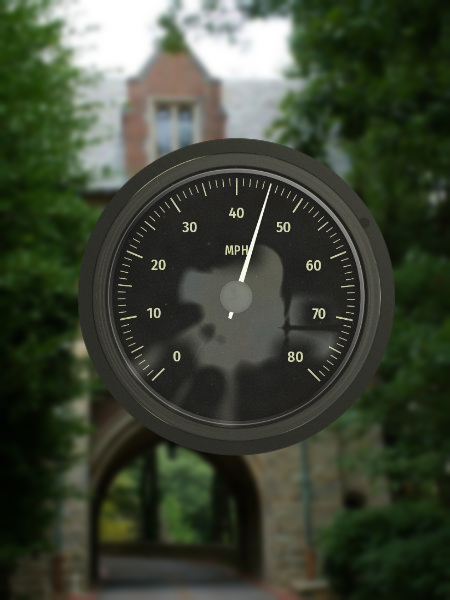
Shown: 45 mph
